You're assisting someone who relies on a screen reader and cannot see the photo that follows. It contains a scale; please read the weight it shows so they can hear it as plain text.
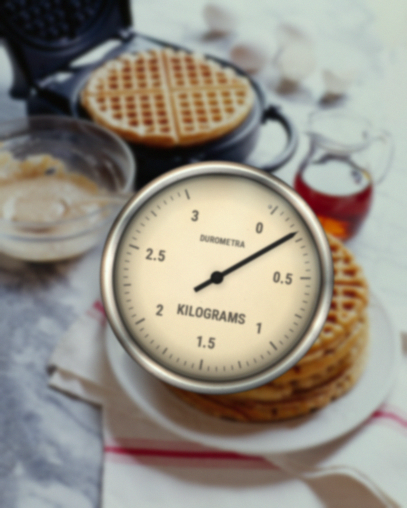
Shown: 0.2 kg
